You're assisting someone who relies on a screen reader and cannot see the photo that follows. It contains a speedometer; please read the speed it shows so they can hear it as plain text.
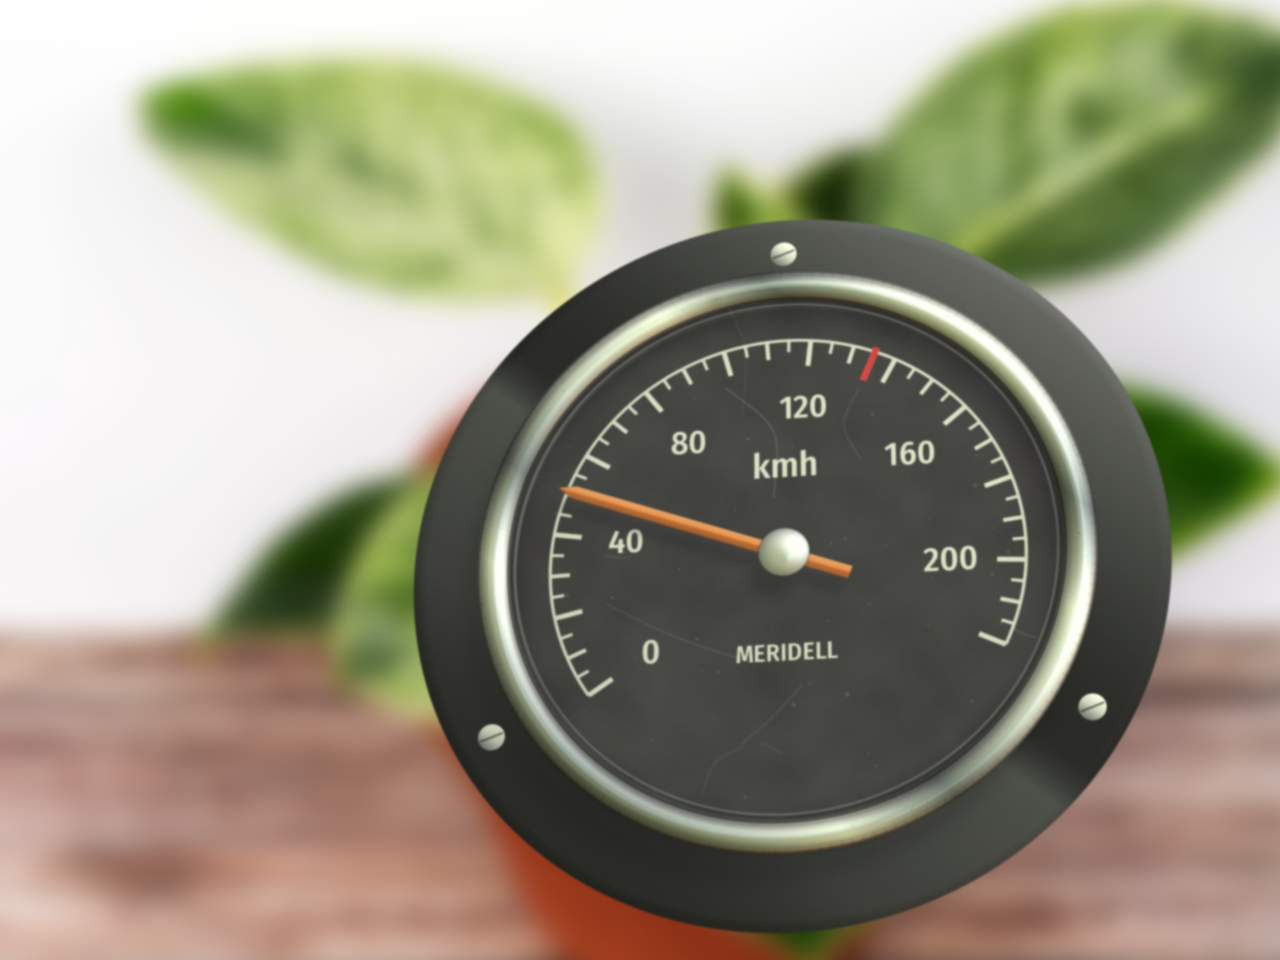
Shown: 50 km/h
